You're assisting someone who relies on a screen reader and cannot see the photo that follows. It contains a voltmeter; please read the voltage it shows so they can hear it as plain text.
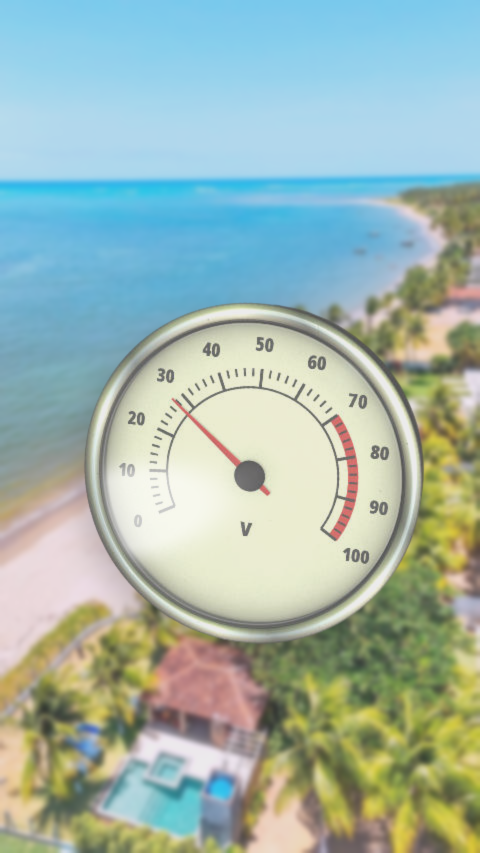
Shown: 28 V
